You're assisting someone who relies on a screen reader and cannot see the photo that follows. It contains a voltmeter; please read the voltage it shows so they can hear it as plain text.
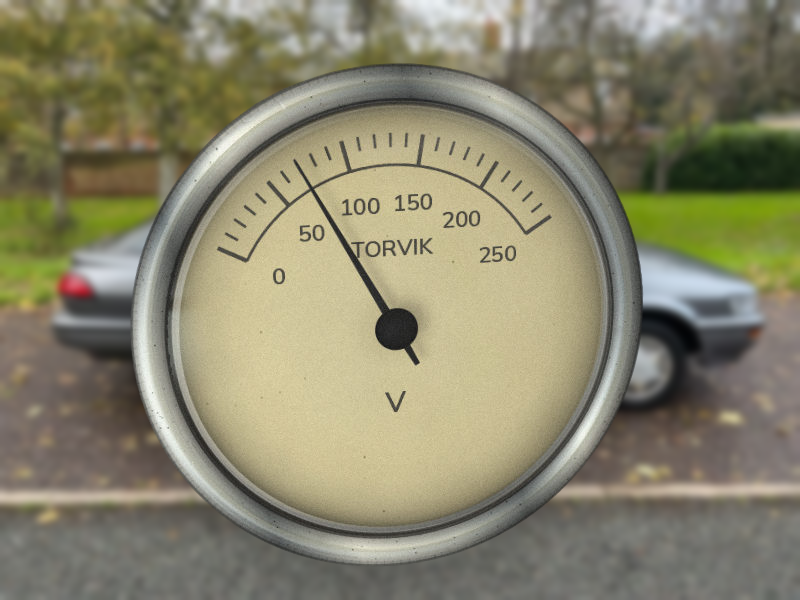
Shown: 70 V
